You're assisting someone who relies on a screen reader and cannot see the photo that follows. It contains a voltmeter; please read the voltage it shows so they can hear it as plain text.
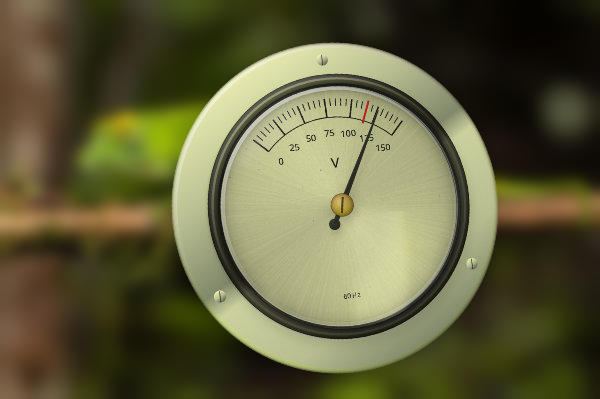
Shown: 125 V
